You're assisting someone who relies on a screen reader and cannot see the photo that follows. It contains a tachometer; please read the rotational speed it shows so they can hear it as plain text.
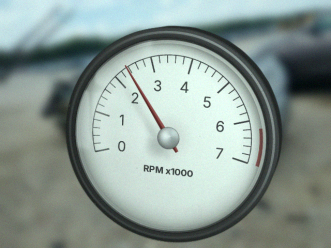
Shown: 2400 rpm
